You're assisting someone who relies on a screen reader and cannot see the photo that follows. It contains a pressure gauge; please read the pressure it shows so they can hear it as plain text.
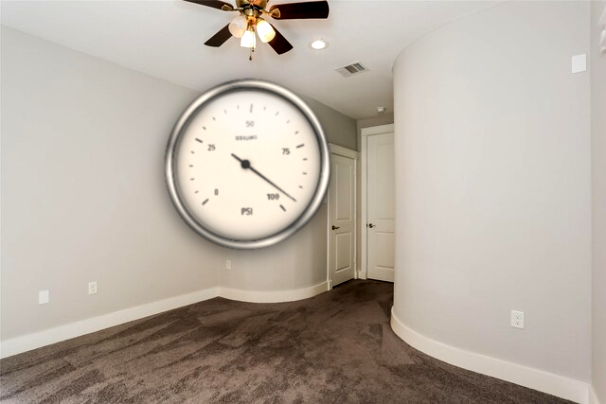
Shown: 95 psi
